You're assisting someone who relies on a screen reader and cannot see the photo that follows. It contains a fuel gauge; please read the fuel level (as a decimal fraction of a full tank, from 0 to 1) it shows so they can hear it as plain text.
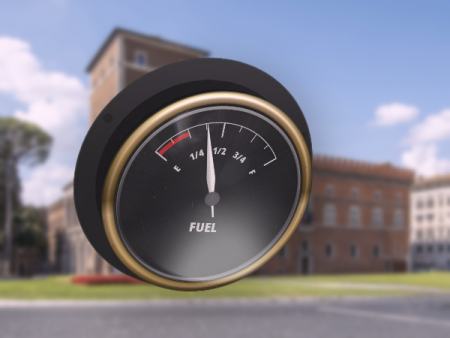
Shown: 0.375
